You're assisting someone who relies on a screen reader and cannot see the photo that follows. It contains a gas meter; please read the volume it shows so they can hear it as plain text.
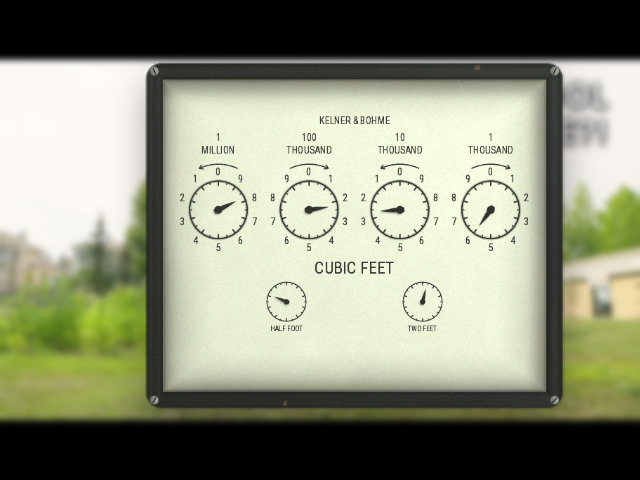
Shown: 822600 ft³
